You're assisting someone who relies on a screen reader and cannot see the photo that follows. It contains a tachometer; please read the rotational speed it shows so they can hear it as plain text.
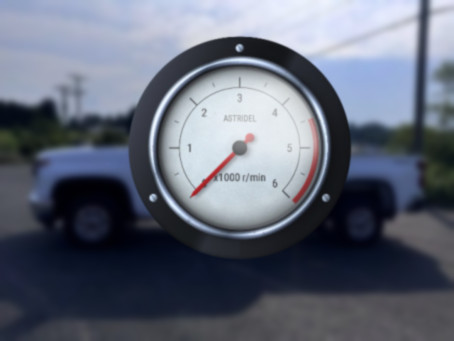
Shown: 0 rpm
